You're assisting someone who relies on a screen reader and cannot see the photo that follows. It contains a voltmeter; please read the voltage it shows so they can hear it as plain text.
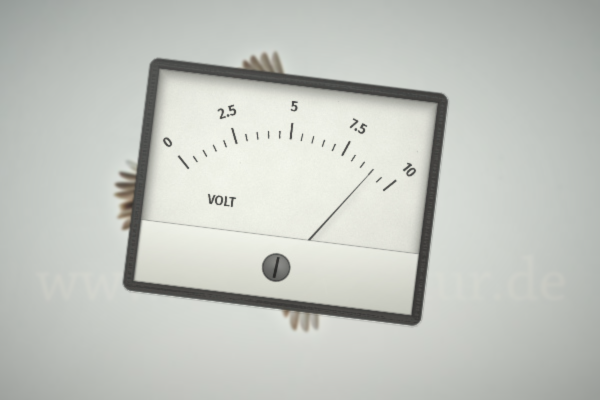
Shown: 9 V
